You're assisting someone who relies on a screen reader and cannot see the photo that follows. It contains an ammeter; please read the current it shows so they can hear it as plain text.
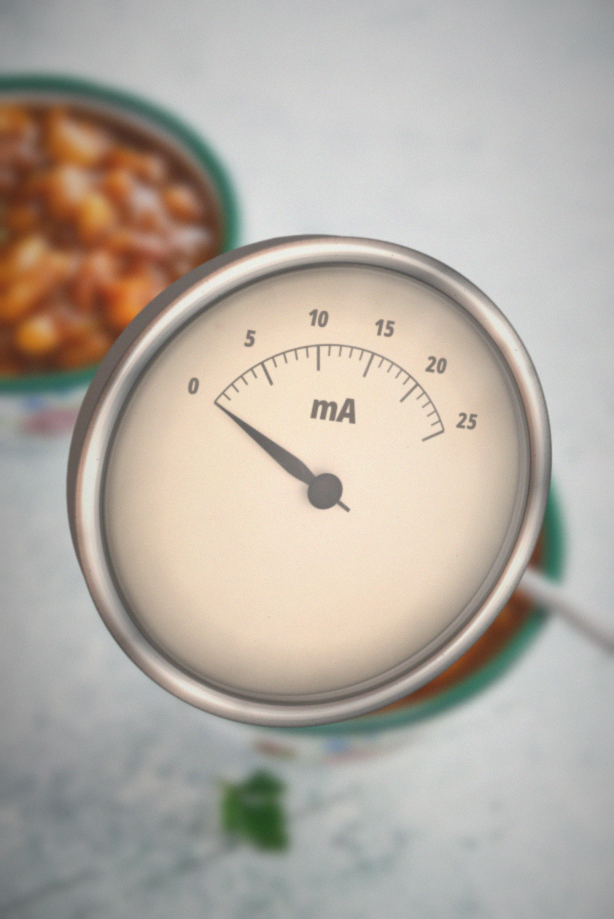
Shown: 0 mA
